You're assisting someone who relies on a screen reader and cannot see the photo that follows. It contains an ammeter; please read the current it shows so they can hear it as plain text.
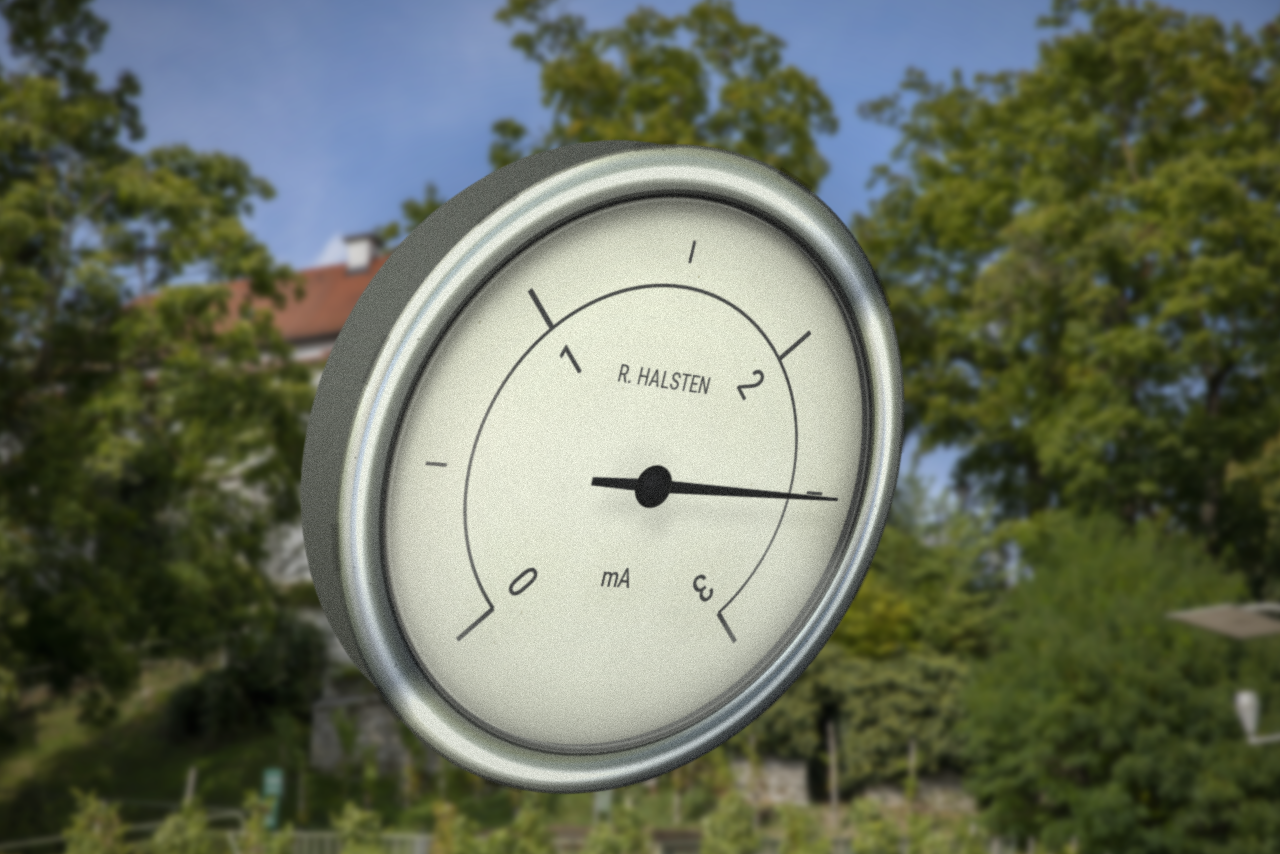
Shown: 2.5 mA
